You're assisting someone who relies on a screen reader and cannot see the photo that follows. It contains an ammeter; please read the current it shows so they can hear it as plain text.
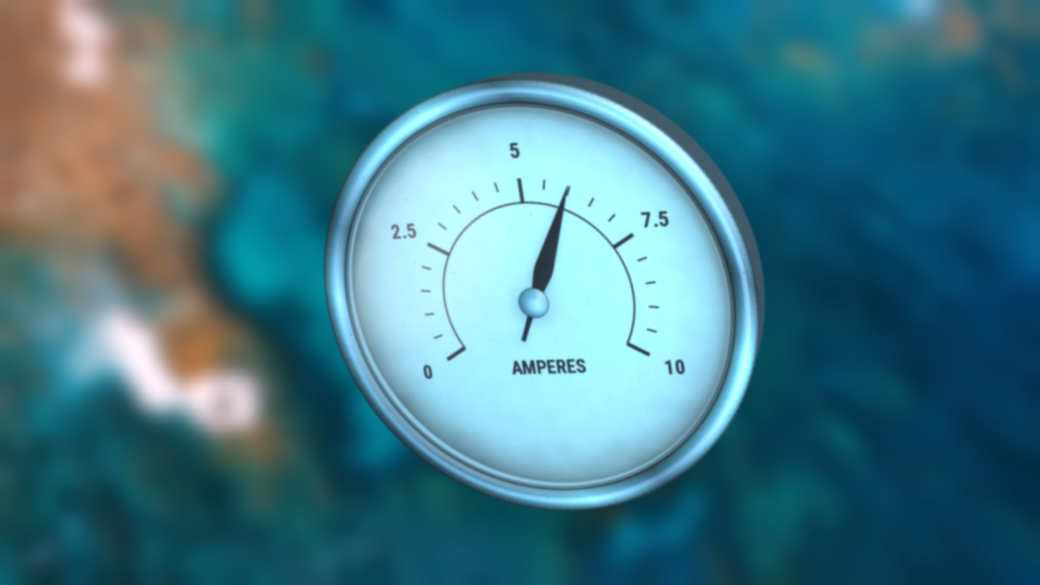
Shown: 6 A
